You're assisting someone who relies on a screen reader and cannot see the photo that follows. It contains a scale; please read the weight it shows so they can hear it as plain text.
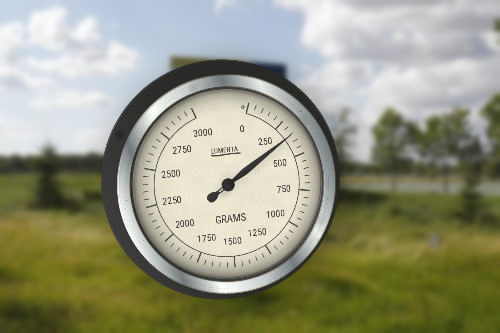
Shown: 350 g
